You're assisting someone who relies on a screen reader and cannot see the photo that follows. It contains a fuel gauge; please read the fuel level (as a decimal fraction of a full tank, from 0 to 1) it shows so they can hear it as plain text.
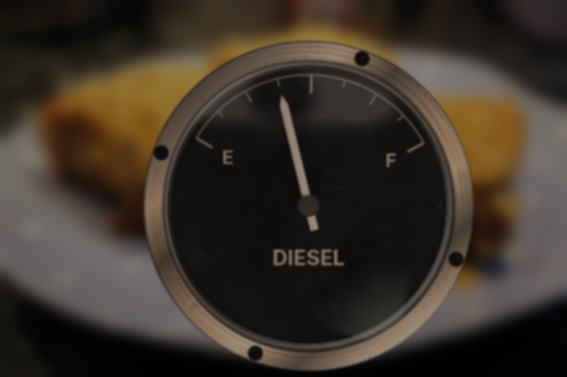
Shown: 0.375
